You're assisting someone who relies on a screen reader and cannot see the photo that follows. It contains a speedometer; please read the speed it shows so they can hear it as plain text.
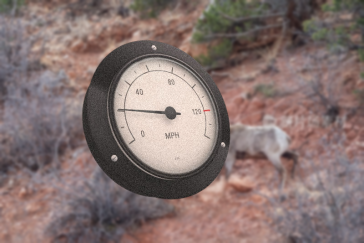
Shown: 20 mph
